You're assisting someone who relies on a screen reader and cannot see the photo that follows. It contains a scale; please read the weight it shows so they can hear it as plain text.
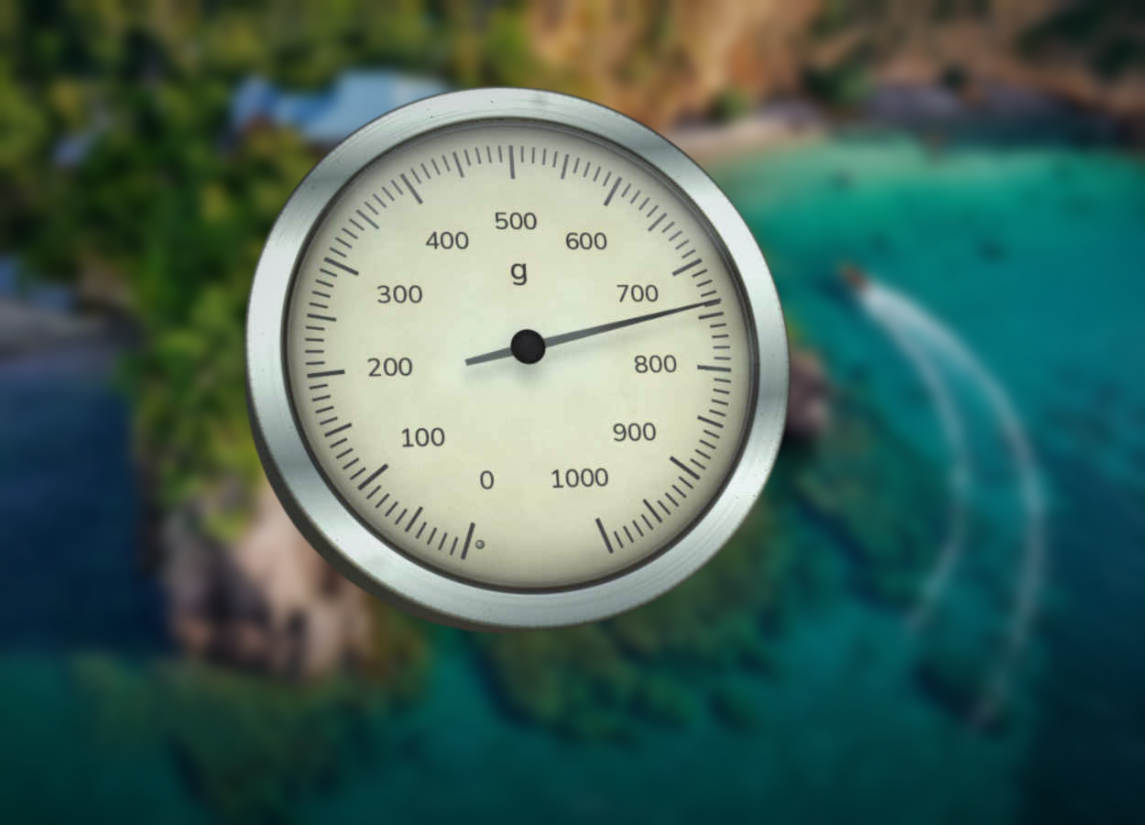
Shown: 740 g
